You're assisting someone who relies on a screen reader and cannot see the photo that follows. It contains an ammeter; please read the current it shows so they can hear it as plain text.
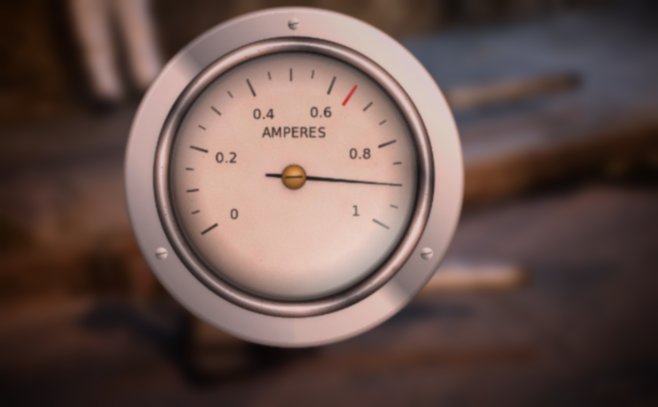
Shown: 0.9 A
